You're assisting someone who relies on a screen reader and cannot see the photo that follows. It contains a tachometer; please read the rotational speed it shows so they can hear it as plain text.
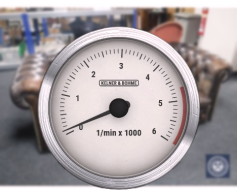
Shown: 100 rpm
